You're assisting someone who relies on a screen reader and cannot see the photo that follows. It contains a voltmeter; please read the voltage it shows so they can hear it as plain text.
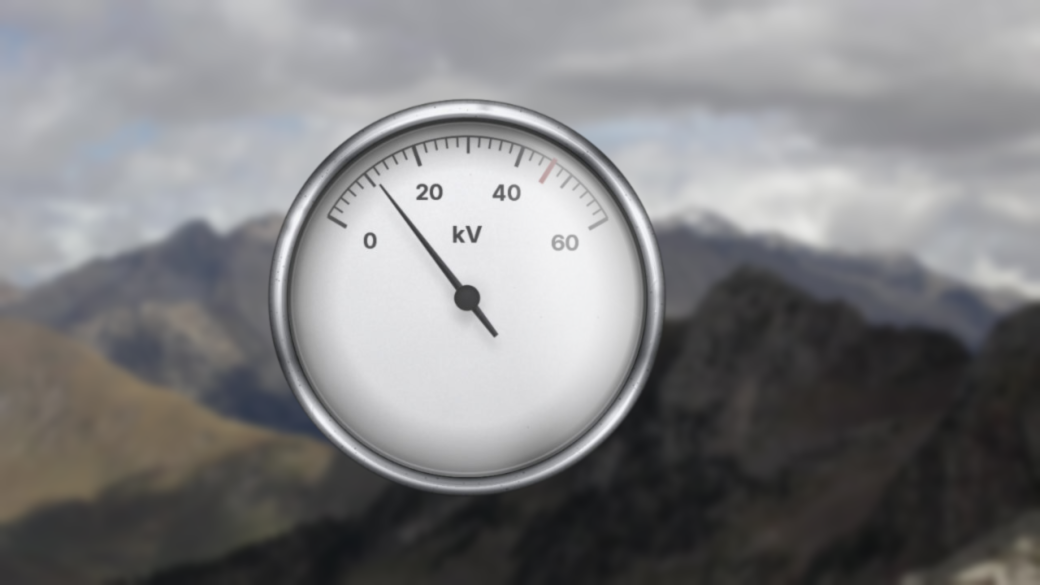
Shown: 11 kV
